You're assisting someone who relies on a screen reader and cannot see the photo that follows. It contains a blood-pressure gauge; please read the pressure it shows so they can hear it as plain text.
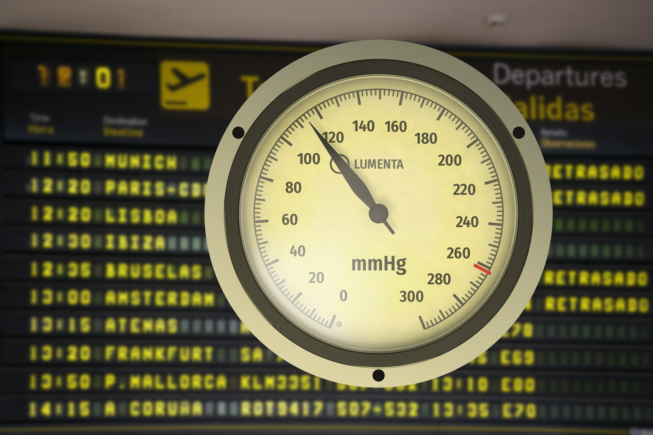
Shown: 114 mmHg
